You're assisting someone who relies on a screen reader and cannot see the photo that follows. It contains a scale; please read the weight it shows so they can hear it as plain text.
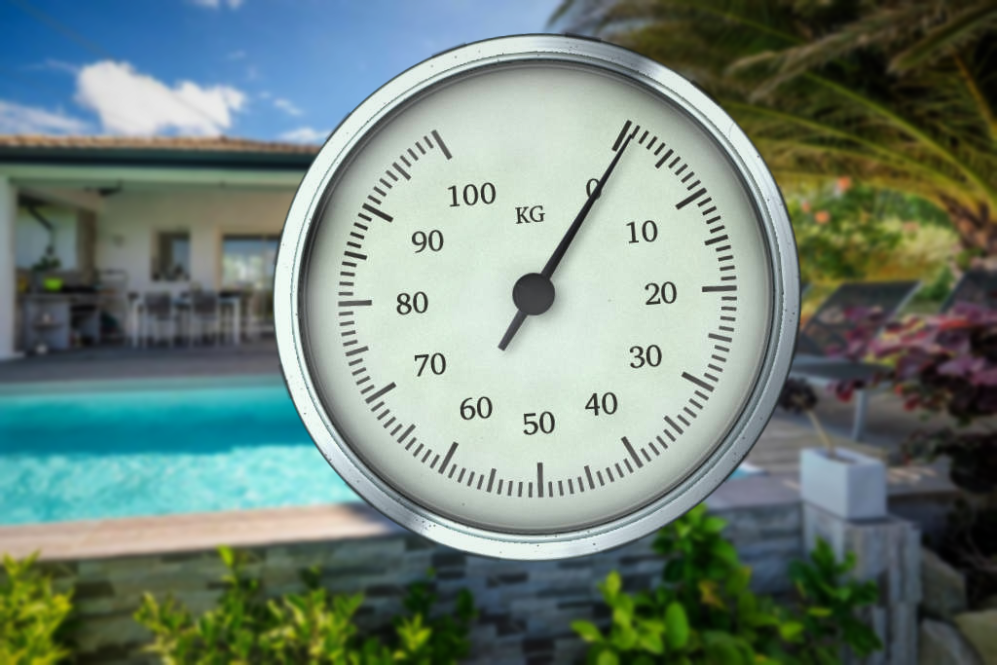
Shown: 1 kg
